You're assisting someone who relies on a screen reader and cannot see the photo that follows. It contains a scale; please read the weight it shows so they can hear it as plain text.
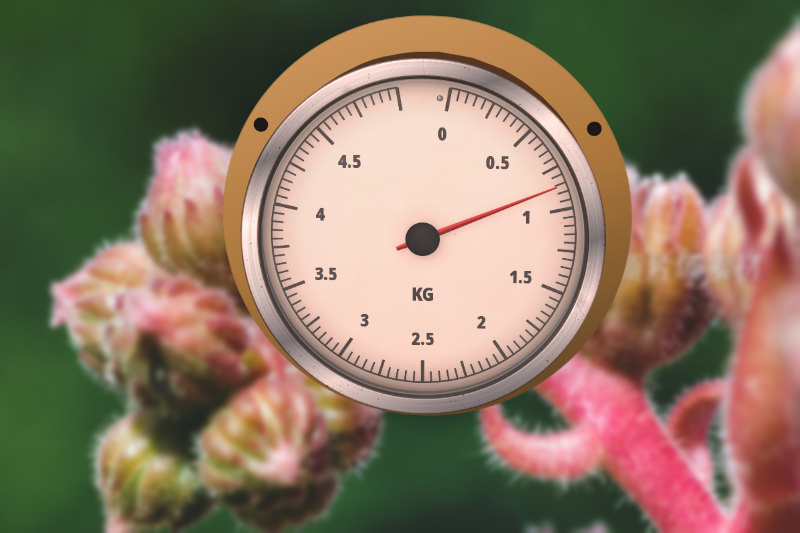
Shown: 0.85 kg
